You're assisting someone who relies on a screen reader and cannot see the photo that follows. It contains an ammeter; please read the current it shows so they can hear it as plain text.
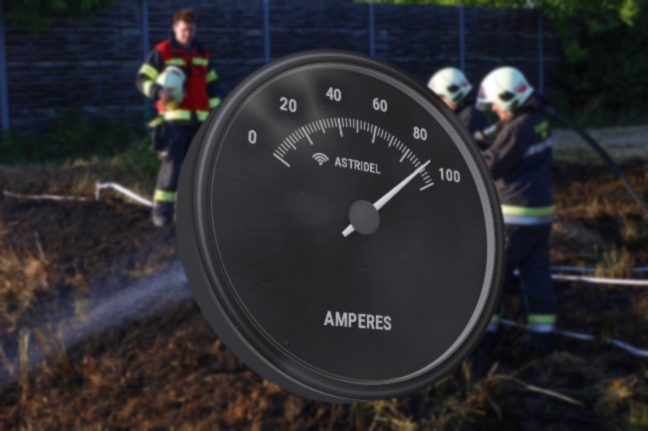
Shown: 90 A
